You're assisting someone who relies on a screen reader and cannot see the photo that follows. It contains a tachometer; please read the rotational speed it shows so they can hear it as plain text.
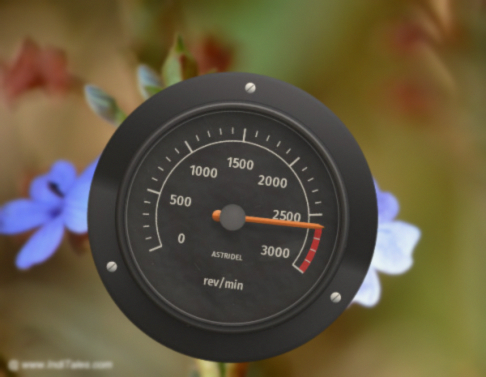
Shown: 2600 rpm
